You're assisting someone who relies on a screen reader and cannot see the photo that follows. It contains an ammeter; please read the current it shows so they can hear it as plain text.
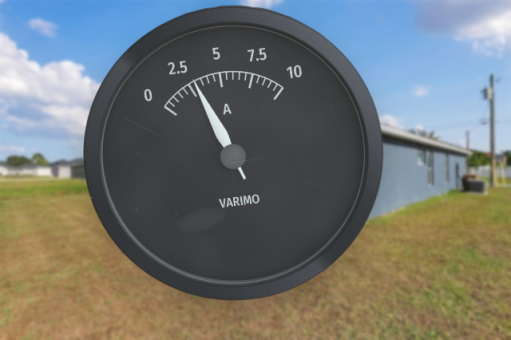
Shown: 3 A
